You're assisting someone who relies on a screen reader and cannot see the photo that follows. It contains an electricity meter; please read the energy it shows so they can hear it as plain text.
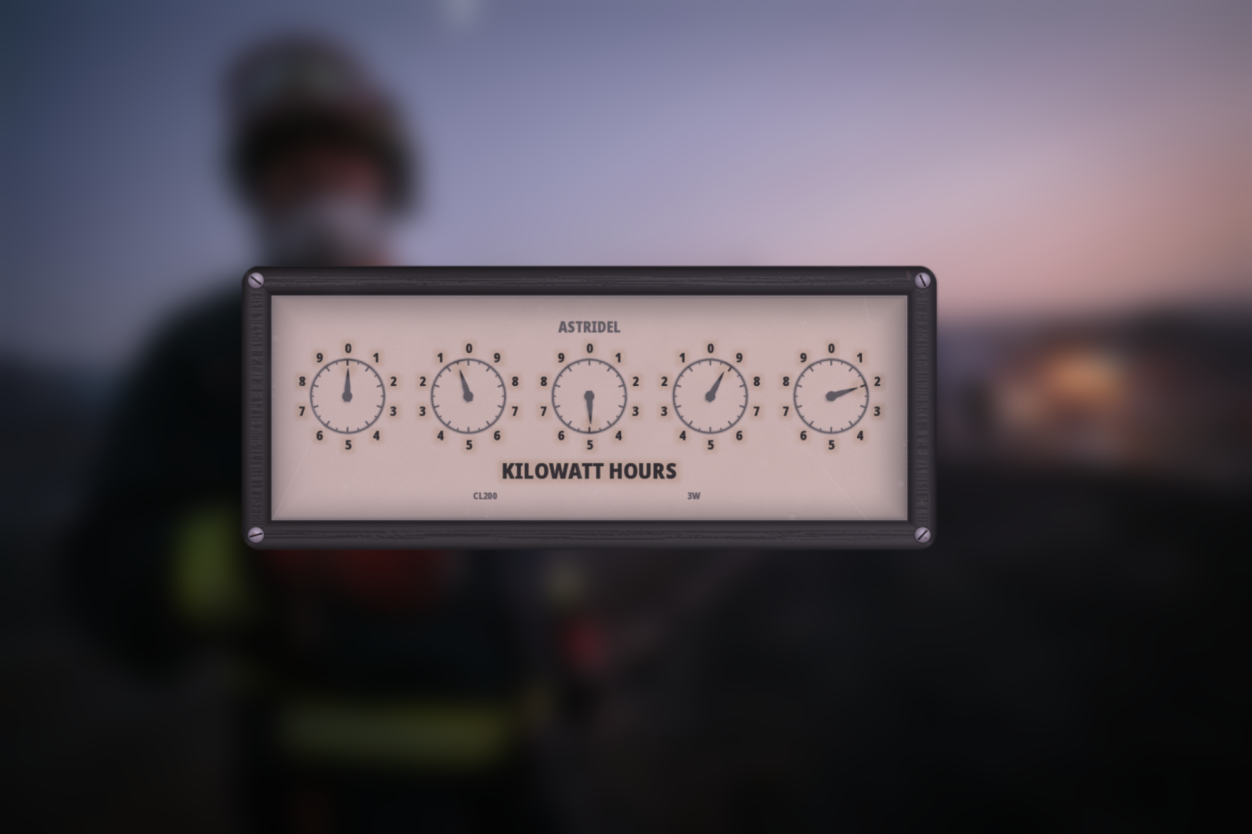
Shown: 492 kWh
